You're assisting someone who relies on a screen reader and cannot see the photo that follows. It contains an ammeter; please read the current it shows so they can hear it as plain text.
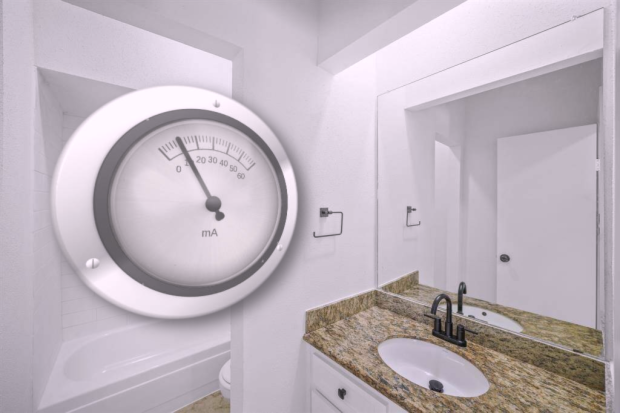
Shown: 10 mA
